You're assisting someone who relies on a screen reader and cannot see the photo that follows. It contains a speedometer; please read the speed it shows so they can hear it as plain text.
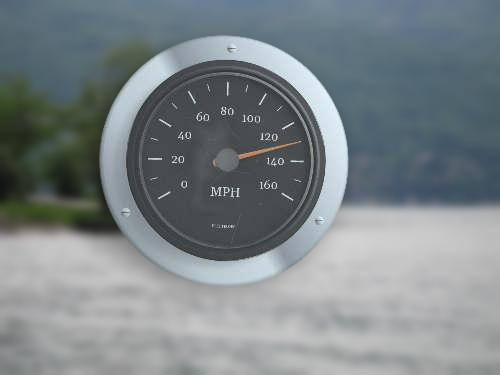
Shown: 130 mph
